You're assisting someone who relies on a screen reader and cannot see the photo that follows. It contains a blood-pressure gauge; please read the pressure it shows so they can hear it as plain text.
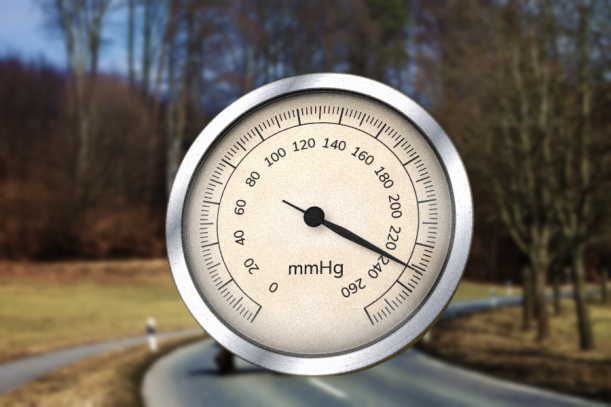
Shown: 232 mmHg
